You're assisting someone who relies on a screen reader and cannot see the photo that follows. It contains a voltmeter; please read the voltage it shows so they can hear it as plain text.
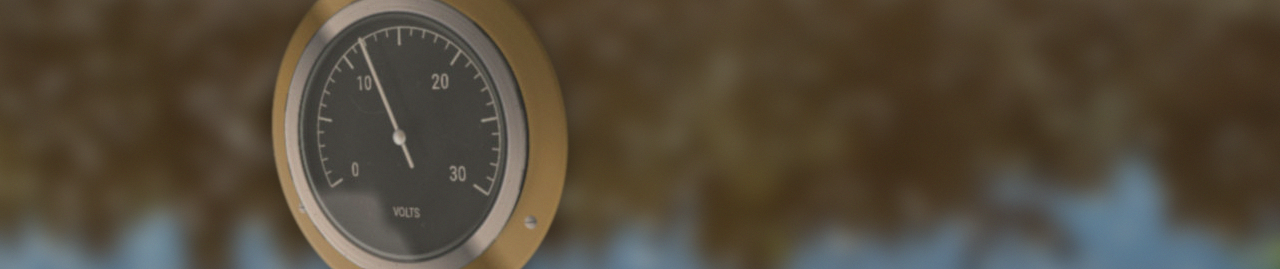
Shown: 12 V
